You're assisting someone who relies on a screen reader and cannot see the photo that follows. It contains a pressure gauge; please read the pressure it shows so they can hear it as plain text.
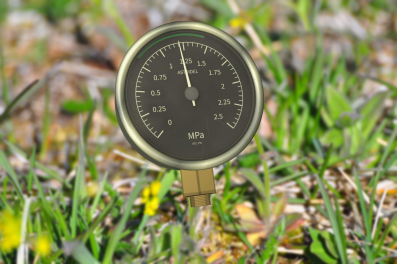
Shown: 1.2 MPa
